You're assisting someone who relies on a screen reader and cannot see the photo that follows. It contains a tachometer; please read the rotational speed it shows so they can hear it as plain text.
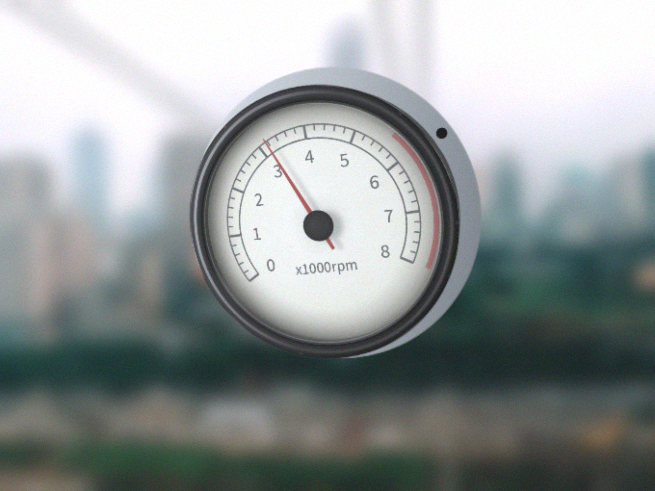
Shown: 3200 rpm
